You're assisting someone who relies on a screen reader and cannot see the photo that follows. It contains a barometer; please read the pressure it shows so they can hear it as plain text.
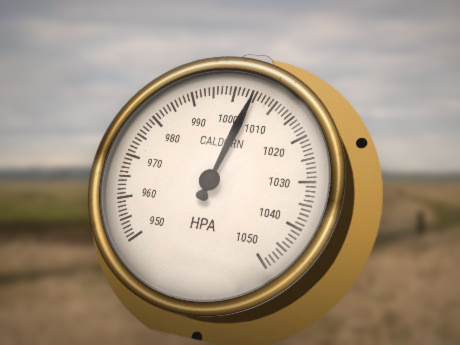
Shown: 1005 hPa
